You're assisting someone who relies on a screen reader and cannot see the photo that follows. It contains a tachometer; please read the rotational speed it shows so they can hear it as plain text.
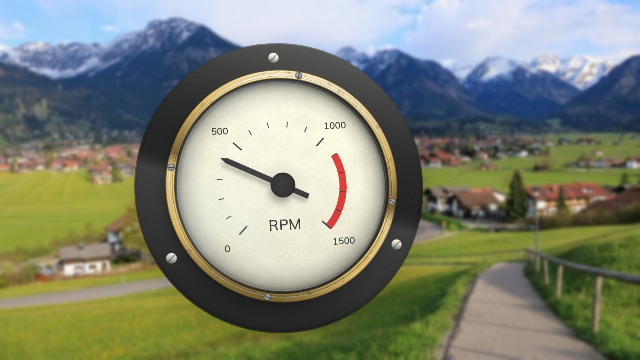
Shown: 400 rpm
